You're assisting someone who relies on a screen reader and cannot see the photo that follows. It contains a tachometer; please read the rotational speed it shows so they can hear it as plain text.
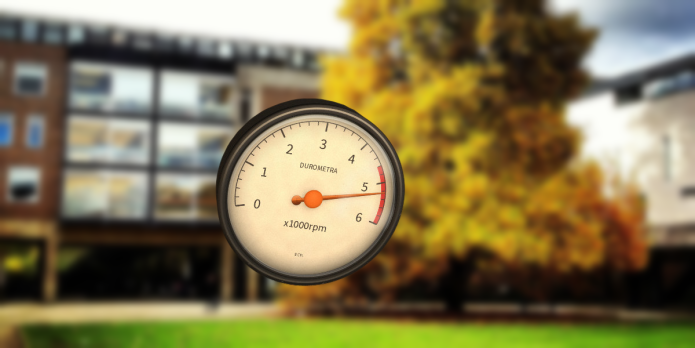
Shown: 5200 rpm
